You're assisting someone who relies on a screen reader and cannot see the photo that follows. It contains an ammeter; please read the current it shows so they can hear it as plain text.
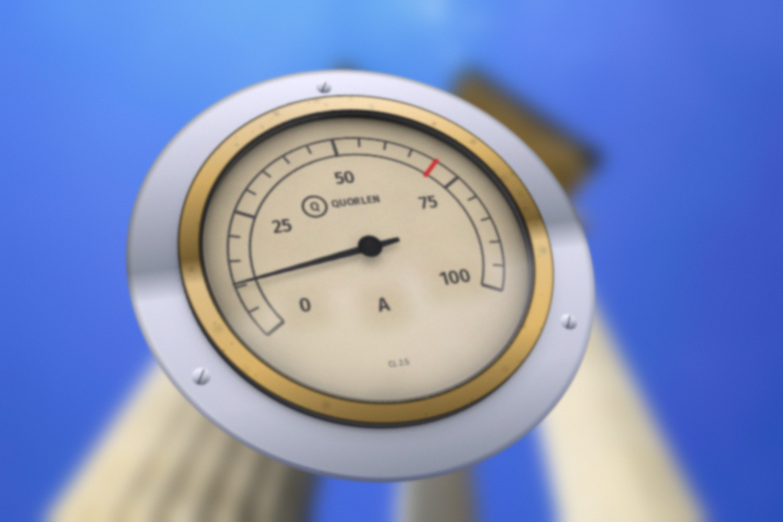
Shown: 10 A
